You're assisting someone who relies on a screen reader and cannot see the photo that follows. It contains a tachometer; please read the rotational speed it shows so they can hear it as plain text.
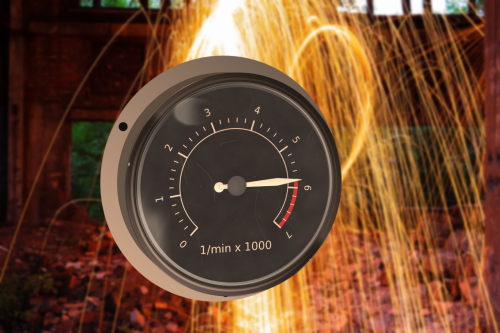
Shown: 5800 rpm
